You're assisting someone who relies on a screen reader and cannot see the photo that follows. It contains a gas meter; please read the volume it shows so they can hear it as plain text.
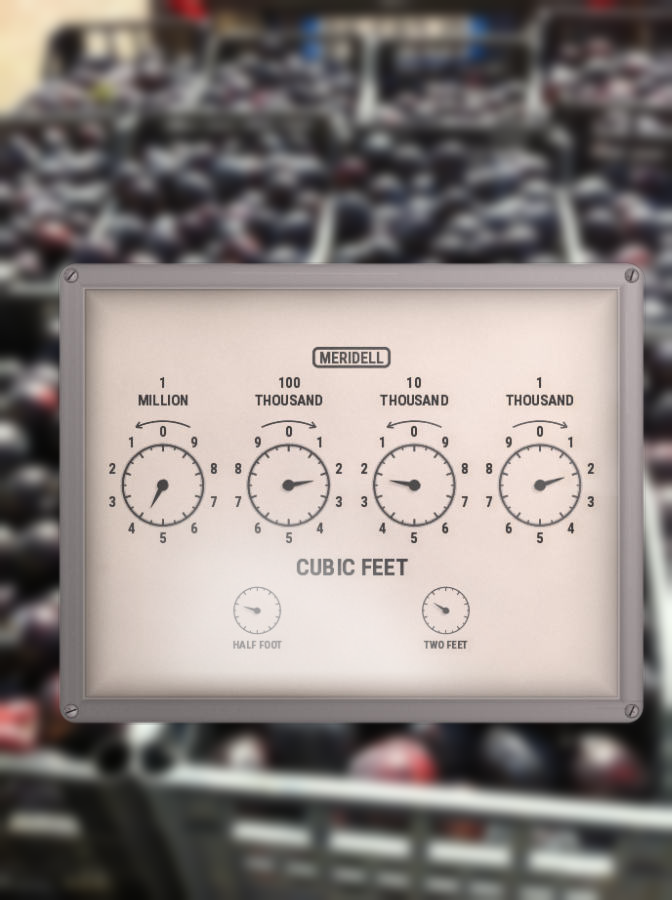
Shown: 422200 ft³
